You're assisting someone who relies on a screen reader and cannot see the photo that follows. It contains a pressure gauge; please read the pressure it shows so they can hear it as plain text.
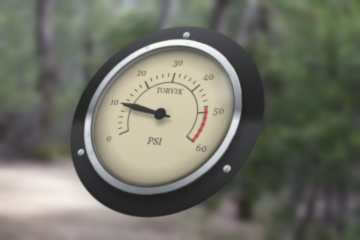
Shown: 10 psi
